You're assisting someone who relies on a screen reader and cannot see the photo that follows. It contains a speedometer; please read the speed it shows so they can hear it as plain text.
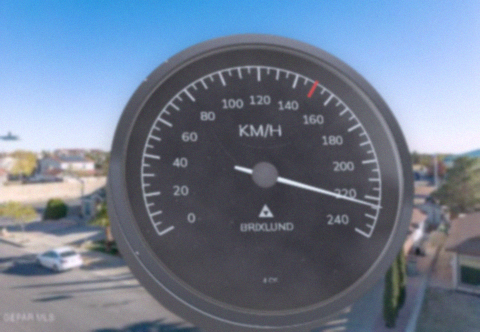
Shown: 225 km/h
